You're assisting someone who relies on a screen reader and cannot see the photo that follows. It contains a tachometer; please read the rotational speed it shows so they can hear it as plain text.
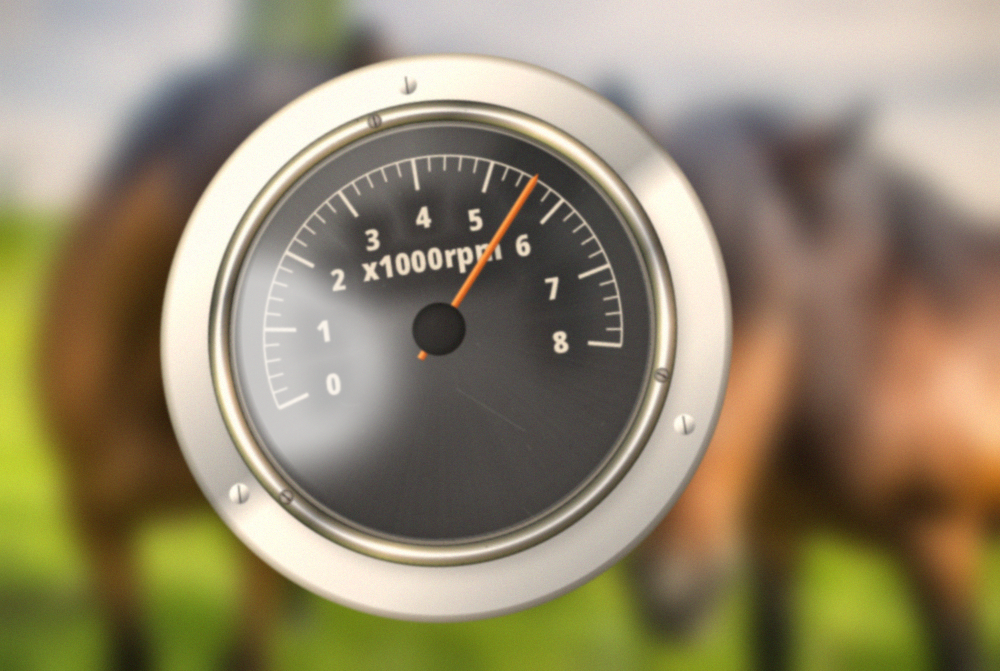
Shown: 5600 rpm
